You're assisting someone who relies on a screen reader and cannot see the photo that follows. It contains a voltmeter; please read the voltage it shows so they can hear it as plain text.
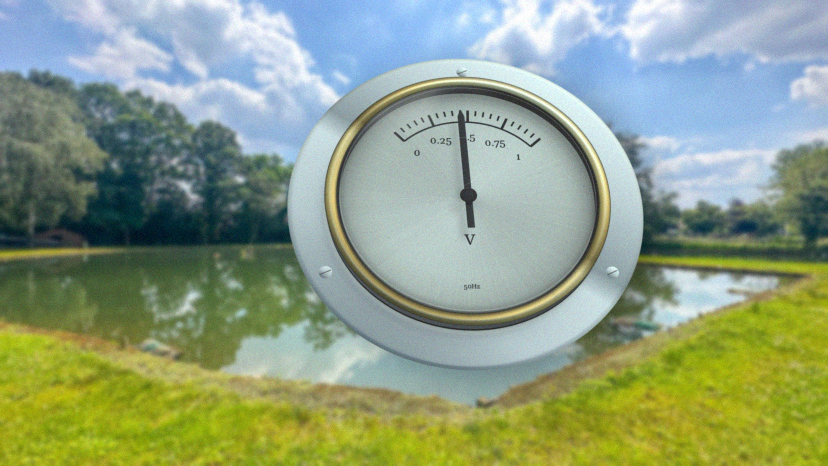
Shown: 0.45 V
